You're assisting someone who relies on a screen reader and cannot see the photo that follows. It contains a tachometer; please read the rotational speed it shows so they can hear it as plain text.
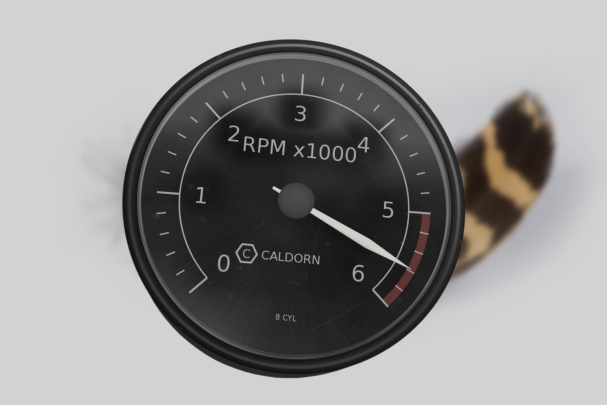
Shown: 5600 rpm
